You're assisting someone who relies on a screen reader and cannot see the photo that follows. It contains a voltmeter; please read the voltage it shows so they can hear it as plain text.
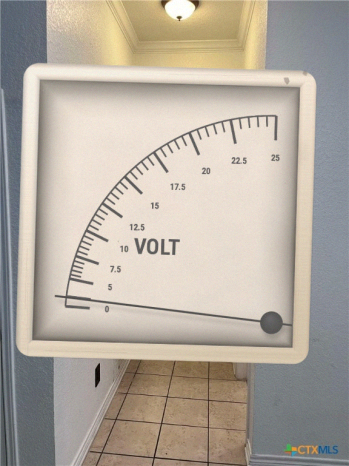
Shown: 2.5 V
